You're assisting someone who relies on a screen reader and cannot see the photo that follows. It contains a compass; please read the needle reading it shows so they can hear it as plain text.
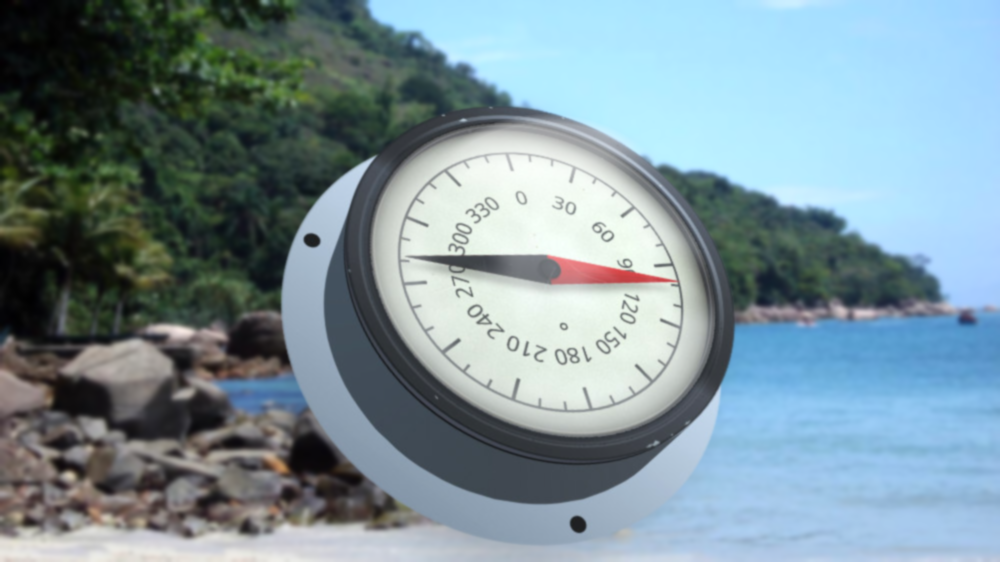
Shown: 100 °
